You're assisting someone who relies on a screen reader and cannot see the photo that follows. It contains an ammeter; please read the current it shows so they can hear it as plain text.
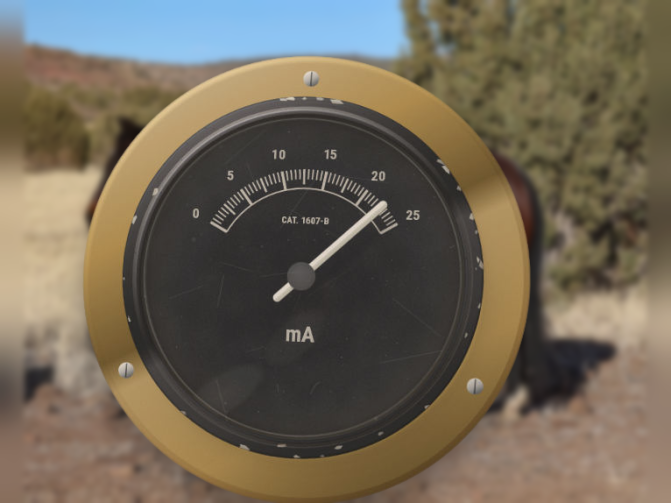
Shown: 22.5 mA
